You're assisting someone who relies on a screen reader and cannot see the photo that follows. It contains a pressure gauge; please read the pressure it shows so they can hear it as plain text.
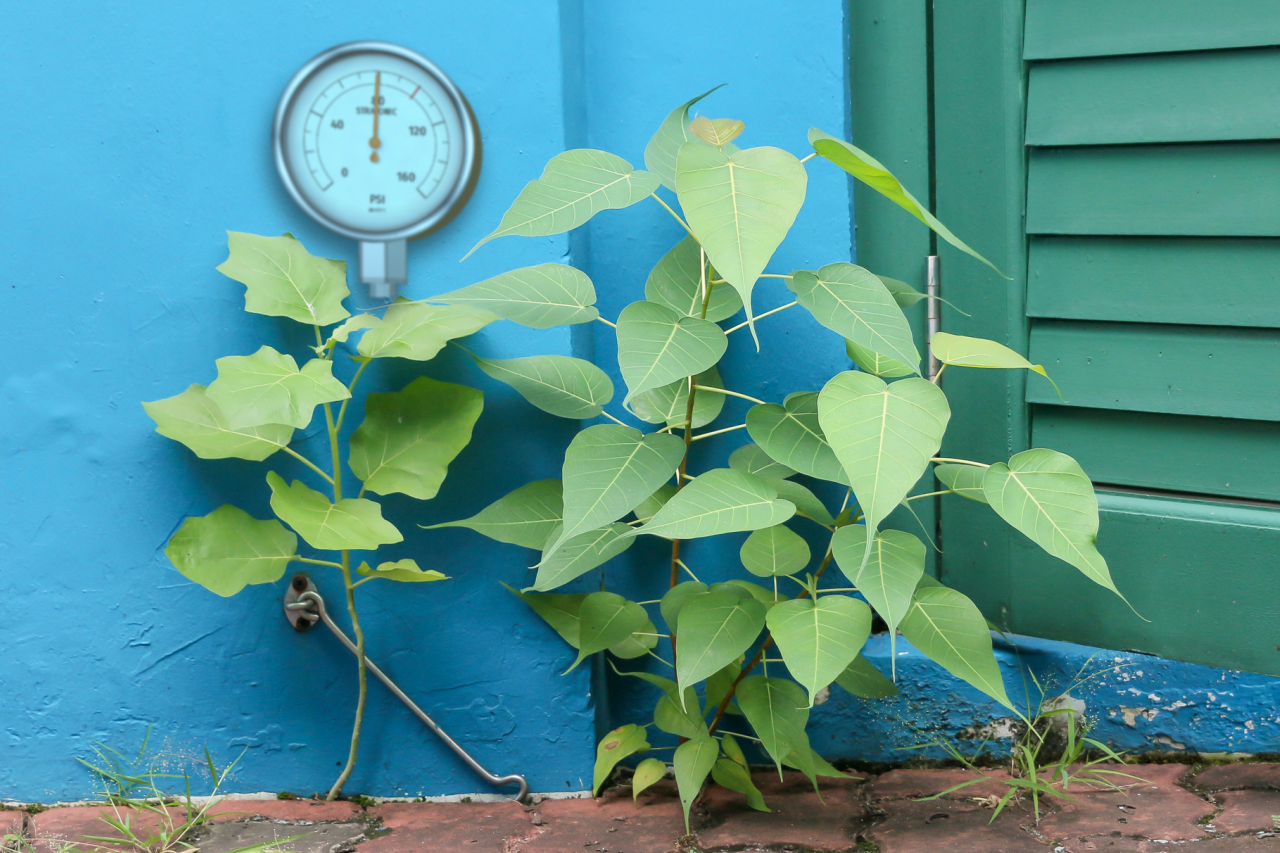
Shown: 80 psi
